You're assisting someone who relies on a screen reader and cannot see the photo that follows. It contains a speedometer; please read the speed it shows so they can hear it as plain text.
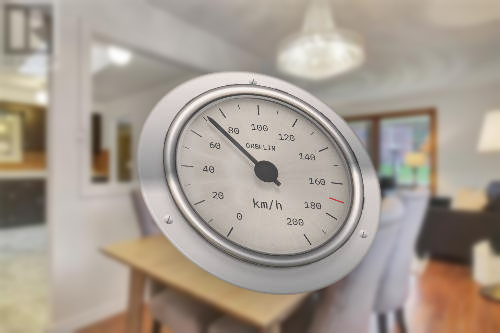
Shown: 70 km/h
